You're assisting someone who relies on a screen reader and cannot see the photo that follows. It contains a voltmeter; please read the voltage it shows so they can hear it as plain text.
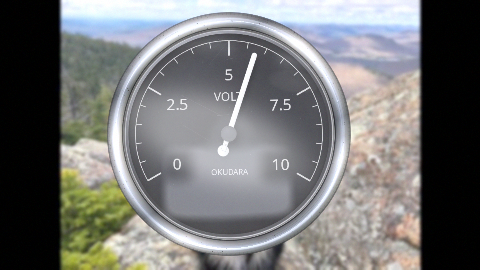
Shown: 5.75 V
